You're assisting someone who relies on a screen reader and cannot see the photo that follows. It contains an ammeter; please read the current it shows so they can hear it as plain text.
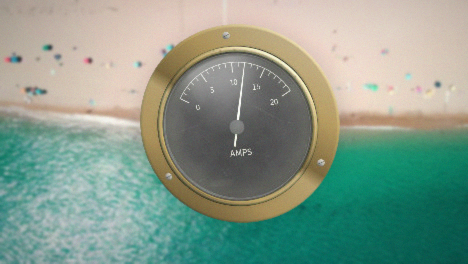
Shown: 12 A
